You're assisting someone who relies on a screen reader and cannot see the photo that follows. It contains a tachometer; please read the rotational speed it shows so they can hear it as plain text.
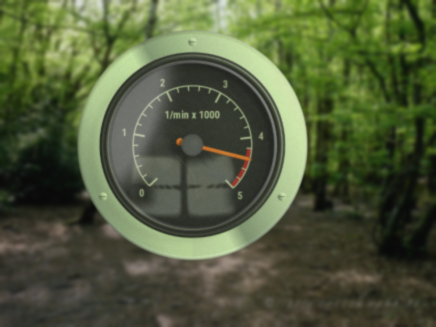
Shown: 4400 rpm
